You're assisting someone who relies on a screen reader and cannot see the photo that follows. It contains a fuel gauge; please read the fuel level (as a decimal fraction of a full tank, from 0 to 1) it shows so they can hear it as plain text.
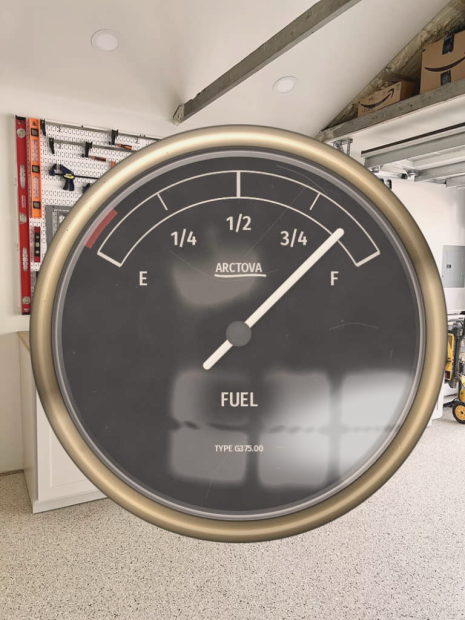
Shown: 0.875
